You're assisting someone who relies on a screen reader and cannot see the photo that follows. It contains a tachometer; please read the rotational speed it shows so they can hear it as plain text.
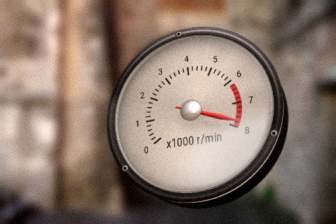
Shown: 7800 rpm
